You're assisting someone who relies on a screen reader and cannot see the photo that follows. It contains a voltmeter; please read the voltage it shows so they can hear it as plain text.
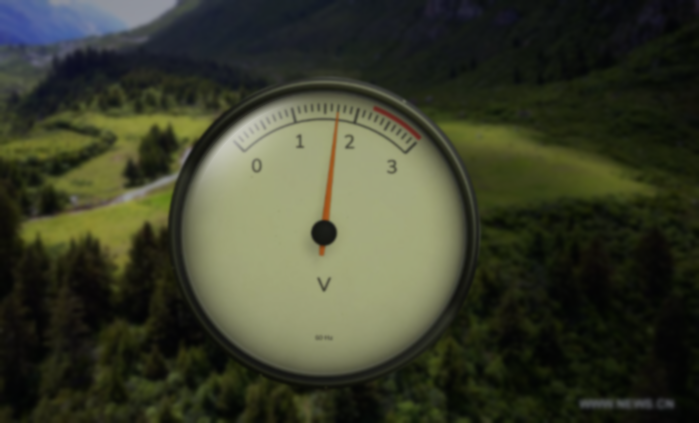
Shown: 1.7 V
